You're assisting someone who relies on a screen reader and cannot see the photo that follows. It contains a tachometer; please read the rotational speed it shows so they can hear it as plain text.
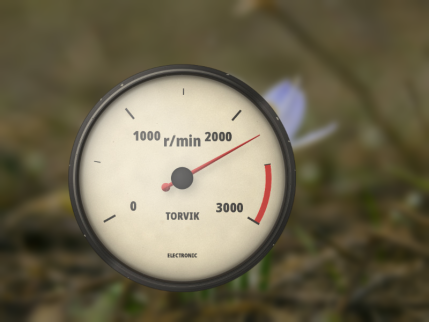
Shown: 2250 rpm
